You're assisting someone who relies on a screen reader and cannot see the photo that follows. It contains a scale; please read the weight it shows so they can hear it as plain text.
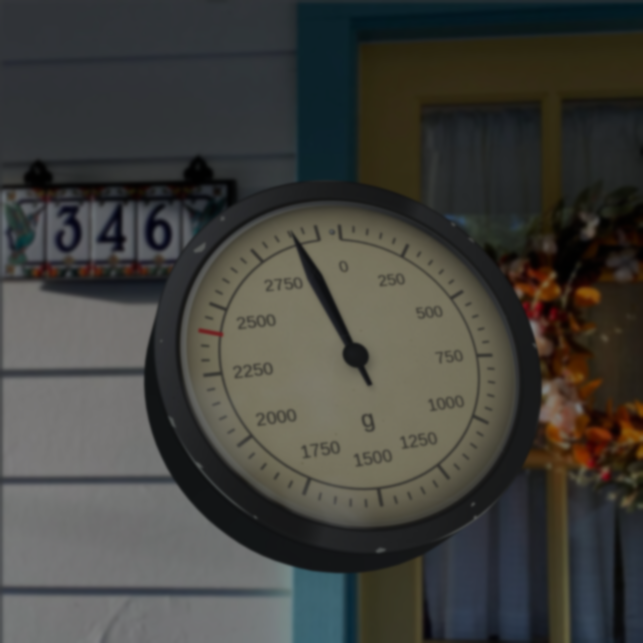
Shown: 2900 g
